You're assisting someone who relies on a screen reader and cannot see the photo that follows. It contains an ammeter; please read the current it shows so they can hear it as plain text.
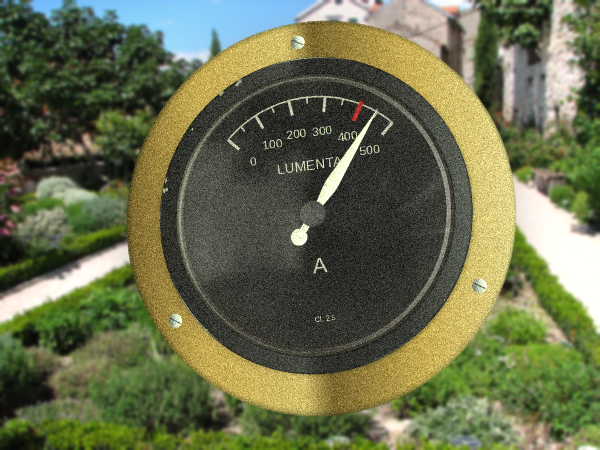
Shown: 450 A
